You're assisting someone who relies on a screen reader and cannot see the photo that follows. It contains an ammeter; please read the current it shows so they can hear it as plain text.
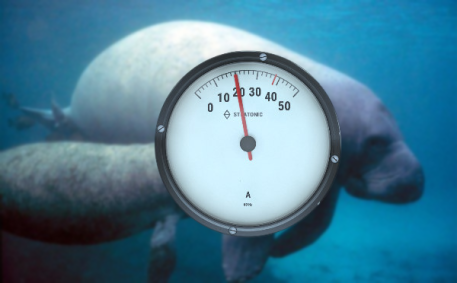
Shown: 20 A
